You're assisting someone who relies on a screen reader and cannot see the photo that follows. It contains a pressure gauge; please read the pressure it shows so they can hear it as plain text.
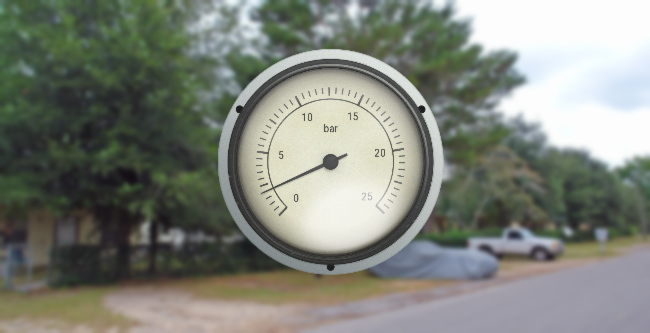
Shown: 2 bar
